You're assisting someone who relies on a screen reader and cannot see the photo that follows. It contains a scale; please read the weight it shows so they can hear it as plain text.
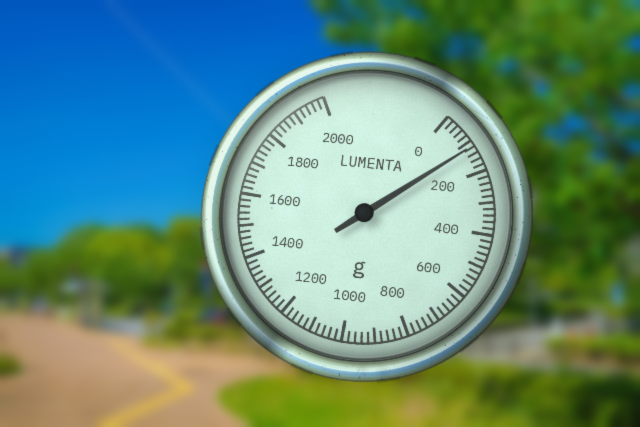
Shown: 120 g
